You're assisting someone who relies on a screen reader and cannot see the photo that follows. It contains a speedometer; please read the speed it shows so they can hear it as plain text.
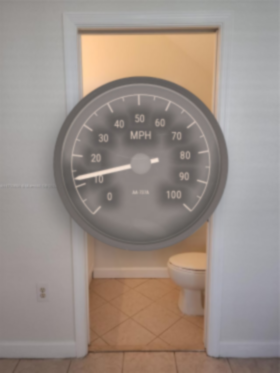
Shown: 12.5 mph
